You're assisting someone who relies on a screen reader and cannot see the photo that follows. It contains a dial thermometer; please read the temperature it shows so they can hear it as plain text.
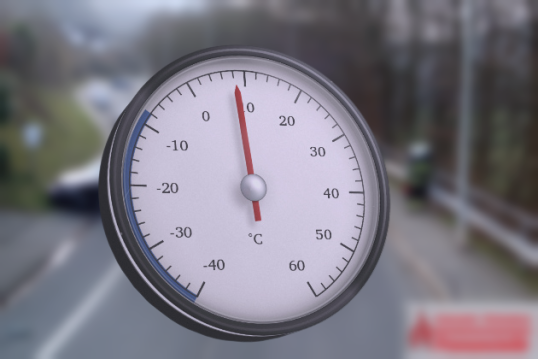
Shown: 8 °C
